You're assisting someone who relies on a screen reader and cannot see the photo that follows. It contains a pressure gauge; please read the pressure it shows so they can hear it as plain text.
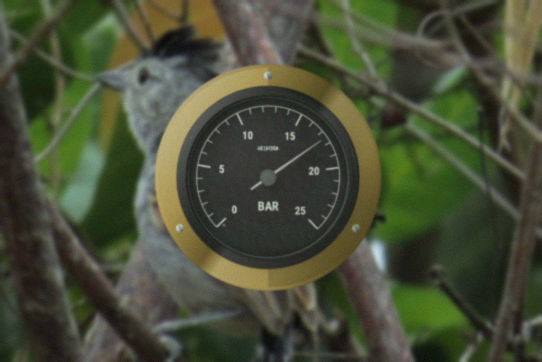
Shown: 17.5 bar
